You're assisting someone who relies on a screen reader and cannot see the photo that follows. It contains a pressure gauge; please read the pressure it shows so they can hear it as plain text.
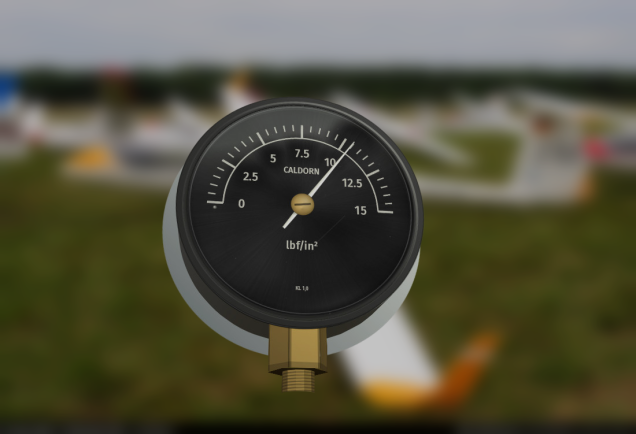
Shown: 10.5 psi
